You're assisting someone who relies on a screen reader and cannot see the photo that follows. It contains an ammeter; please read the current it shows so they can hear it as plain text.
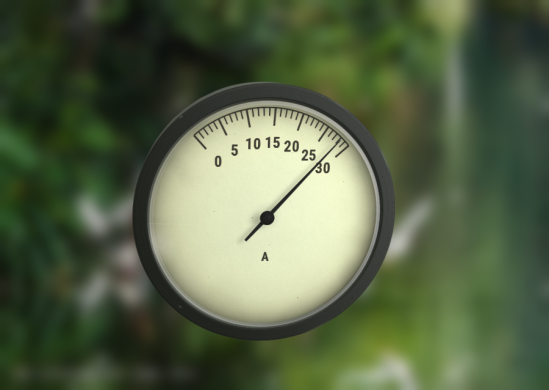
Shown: 28 A
